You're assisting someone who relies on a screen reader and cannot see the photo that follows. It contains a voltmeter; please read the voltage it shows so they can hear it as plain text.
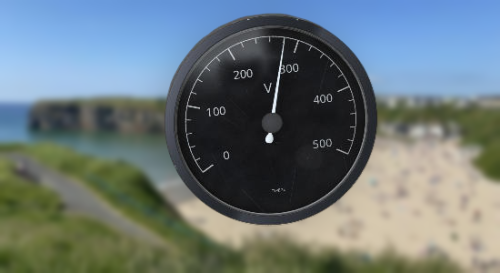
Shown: 280 V
